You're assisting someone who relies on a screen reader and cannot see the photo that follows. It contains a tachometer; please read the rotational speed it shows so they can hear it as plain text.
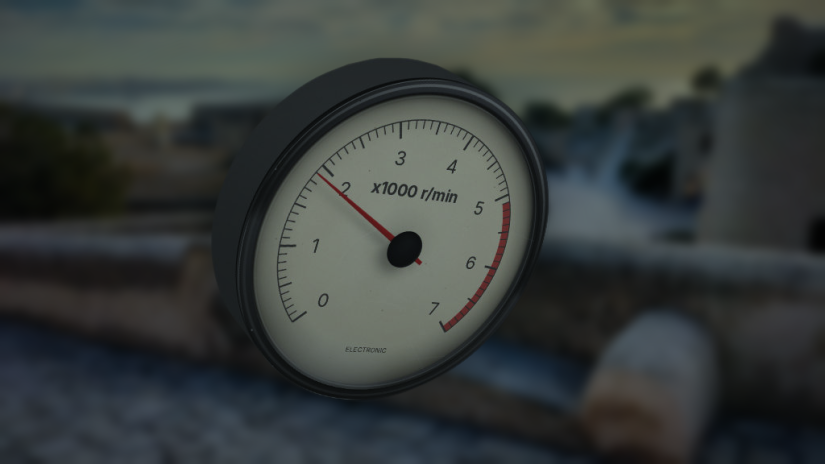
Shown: 1900 rpm
